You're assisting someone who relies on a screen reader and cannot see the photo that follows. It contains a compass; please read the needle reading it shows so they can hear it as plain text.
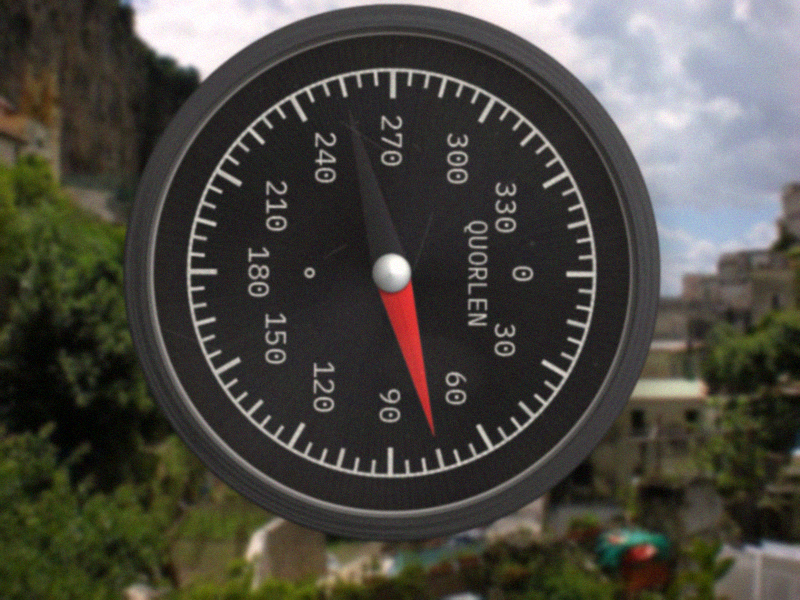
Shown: 75 °
